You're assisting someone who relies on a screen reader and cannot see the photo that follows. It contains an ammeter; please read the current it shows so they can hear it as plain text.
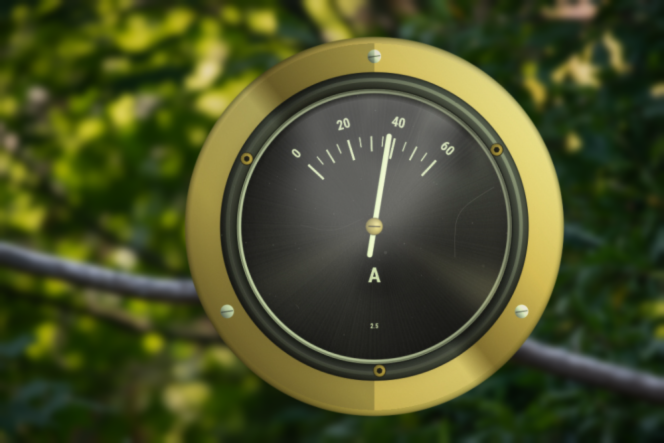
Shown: 37.5 A
